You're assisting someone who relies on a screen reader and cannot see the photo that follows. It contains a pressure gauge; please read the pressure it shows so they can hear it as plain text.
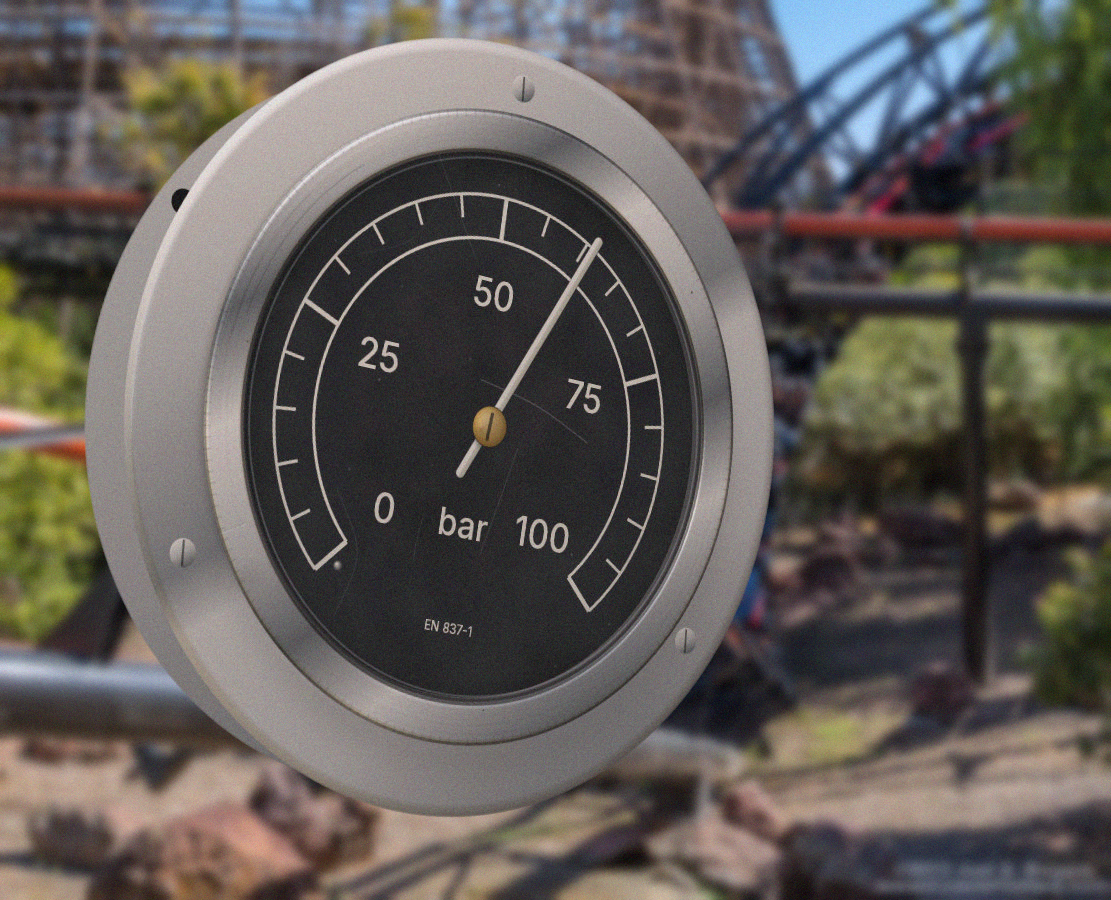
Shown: 60 bar
